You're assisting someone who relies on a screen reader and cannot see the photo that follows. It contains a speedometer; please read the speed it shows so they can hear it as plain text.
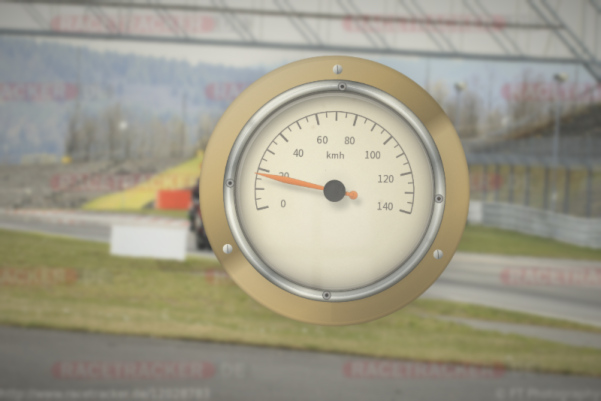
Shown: 17.5 km/h
